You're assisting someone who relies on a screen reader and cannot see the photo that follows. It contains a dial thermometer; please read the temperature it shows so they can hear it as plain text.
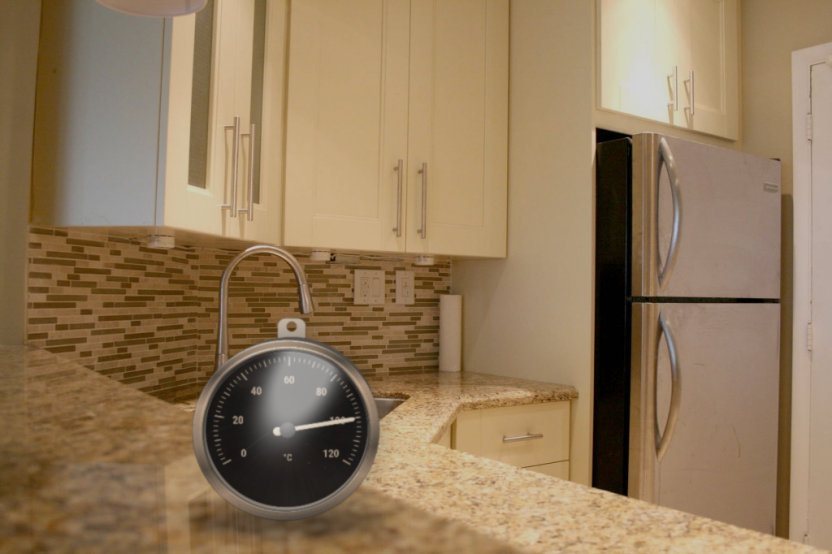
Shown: 100 °C
